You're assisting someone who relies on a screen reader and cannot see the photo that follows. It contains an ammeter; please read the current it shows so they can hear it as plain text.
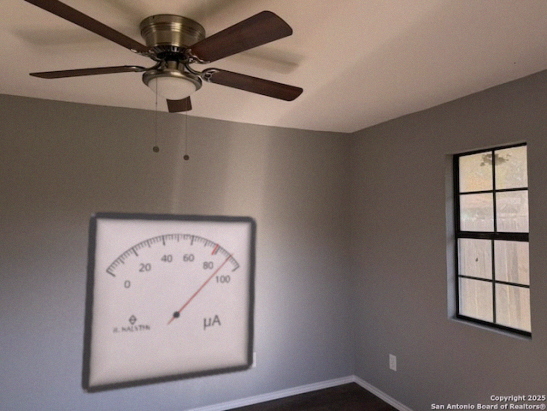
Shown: 90 µA
